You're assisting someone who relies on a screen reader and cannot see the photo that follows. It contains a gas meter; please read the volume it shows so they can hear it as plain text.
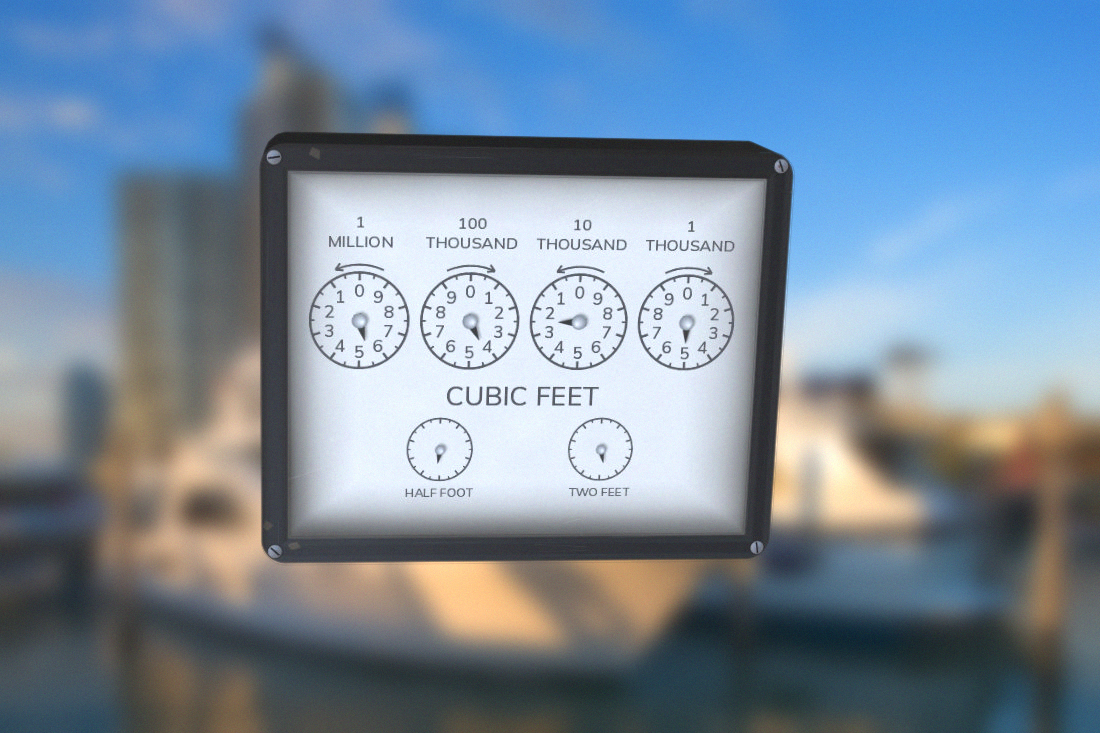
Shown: 542500 ft³
